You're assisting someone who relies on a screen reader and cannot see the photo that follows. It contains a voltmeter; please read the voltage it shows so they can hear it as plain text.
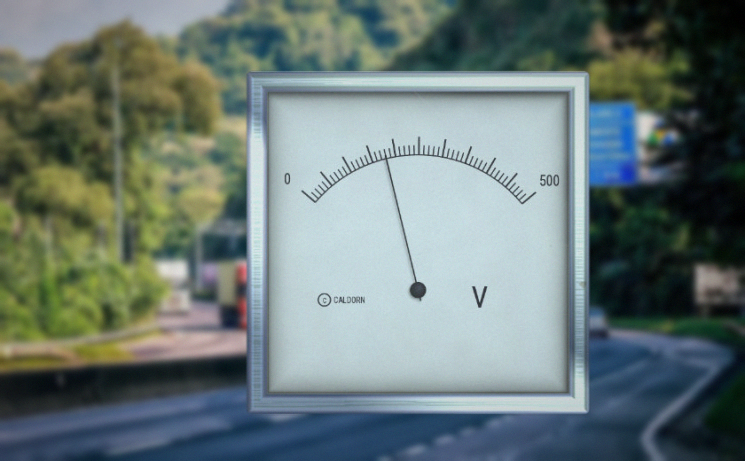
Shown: 180 V
